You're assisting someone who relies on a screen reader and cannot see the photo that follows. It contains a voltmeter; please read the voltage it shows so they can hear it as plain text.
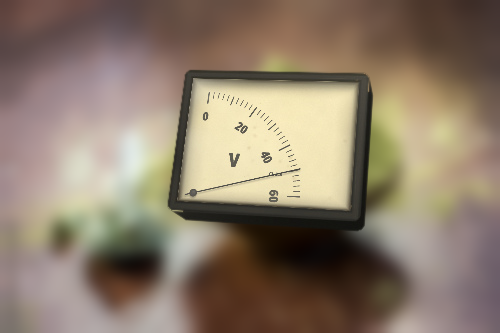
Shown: 50 V
